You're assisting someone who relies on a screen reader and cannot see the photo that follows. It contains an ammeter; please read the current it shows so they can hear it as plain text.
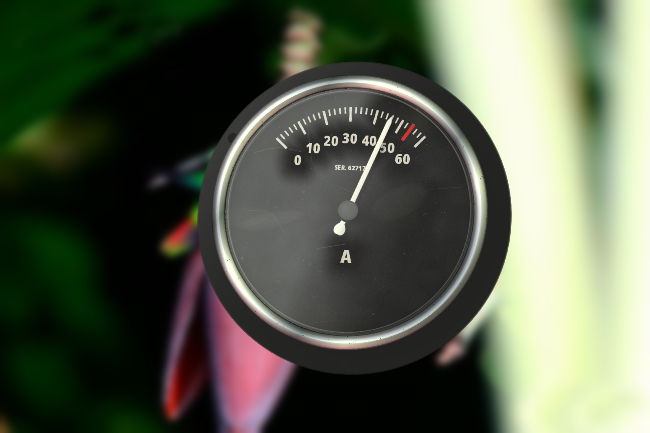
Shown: 46 A
